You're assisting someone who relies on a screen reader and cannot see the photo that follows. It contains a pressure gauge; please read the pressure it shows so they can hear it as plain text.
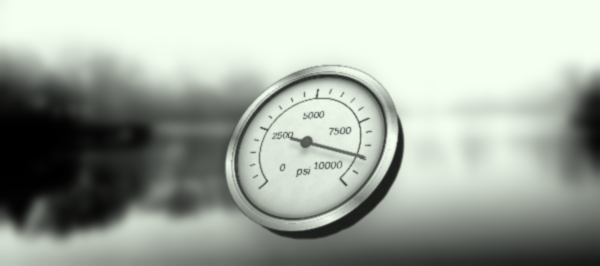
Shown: 9000 psi
